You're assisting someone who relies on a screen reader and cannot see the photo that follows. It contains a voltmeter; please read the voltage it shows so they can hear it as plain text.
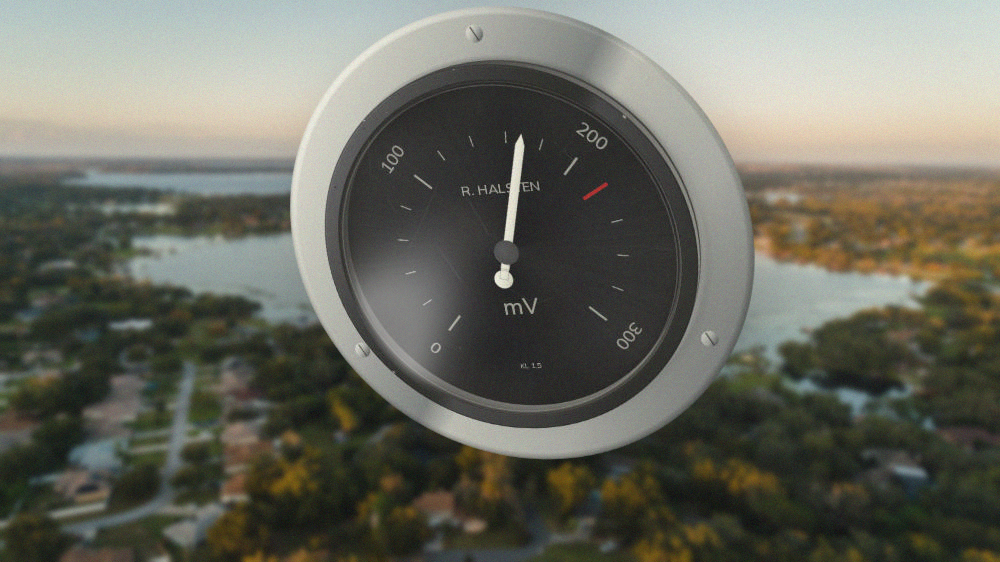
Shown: 170 mV
